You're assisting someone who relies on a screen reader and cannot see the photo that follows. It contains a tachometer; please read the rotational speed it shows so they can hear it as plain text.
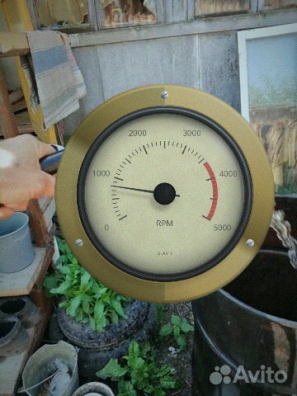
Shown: 800 rpm
